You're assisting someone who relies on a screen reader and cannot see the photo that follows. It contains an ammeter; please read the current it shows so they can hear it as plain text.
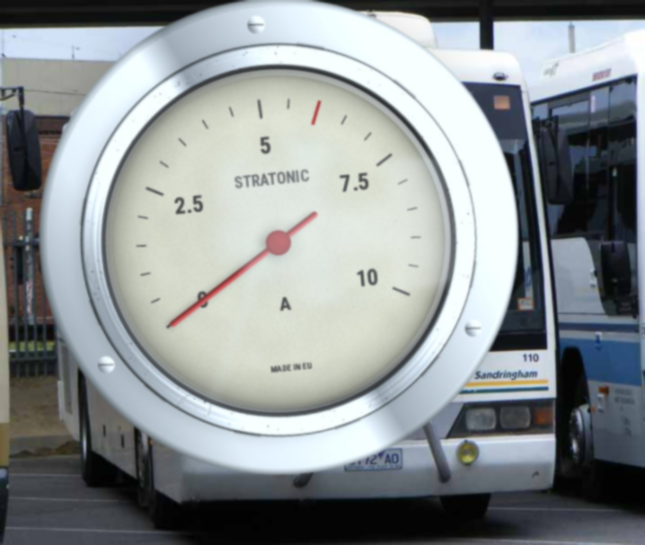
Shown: 0 A
